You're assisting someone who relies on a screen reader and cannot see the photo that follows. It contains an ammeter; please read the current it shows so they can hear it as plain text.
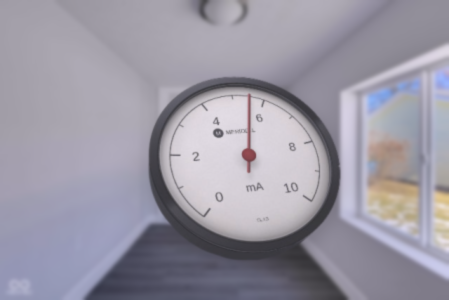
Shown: 5.5 mA
